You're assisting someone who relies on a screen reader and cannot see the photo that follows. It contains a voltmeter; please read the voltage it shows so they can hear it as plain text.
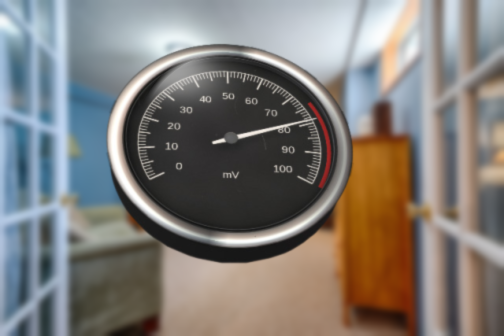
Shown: 80 mV
